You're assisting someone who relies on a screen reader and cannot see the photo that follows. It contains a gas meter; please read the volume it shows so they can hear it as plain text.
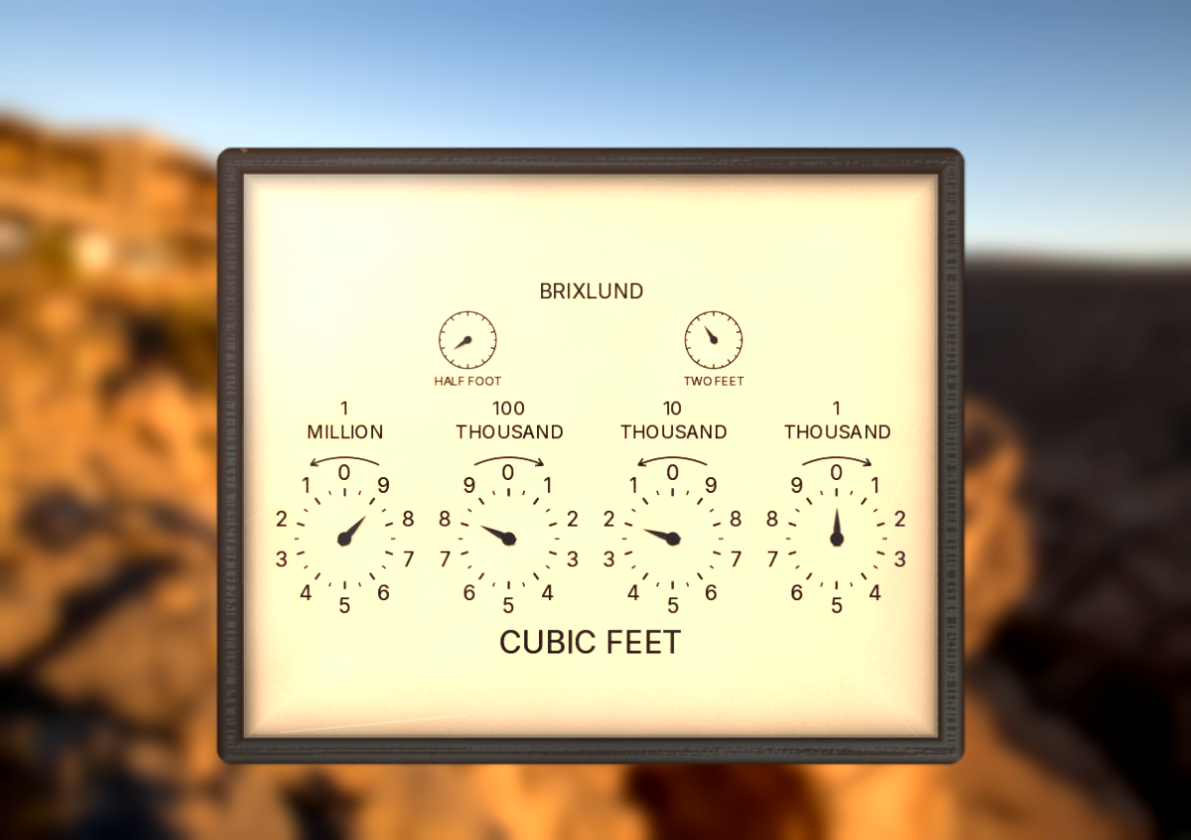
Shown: 882000 ft³
